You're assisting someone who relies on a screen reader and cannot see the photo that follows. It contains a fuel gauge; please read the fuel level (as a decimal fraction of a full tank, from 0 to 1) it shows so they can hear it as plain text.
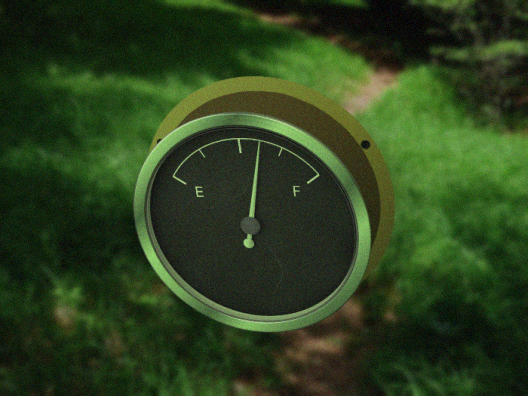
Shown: 0.625
